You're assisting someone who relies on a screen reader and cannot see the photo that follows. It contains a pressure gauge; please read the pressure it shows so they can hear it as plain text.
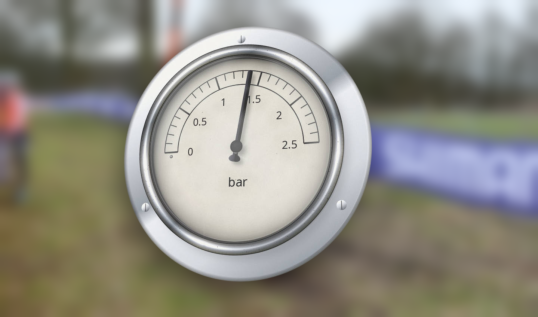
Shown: 1.4 bar
